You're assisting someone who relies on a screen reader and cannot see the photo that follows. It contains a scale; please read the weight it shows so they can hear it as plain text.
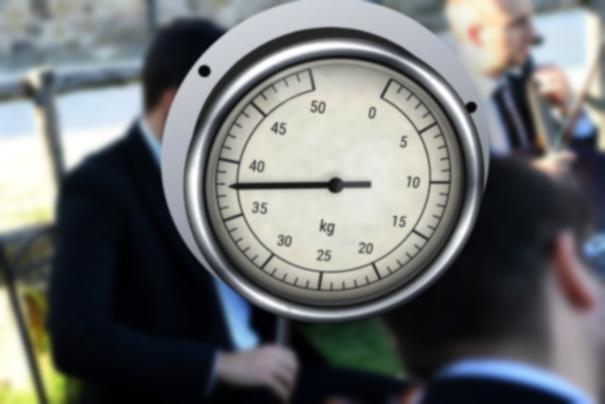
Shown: 38 kg
